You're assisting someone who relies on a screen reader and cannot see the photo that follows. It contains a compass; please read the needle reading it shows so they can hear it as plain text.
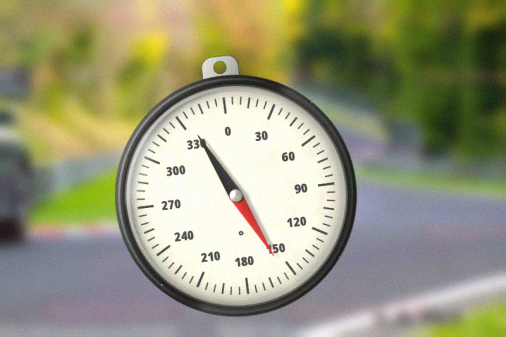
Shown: 155 °
